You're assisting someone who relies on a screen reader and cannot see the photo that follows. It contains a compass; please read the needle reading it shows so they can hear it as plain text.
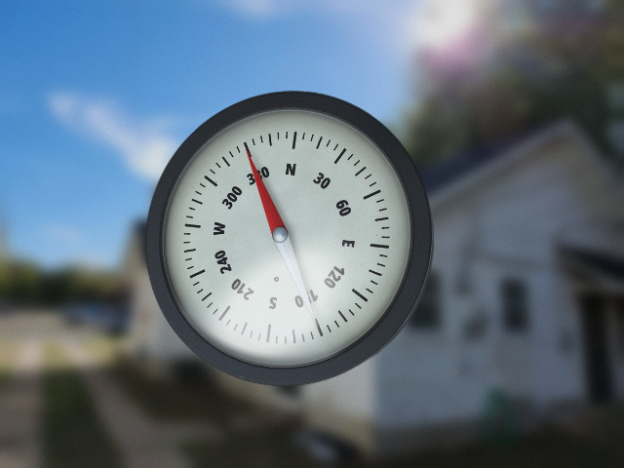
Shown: 330 °
